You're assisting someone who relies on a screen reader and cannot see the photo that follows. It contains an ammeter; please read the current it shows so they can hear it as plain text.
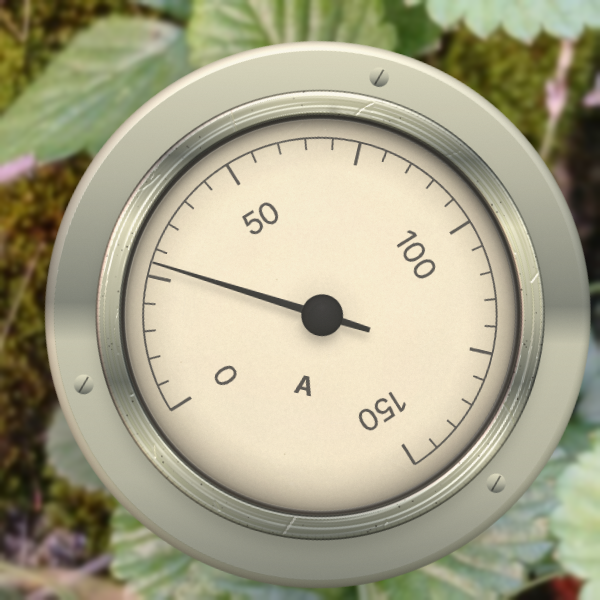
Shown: 27.5 A
